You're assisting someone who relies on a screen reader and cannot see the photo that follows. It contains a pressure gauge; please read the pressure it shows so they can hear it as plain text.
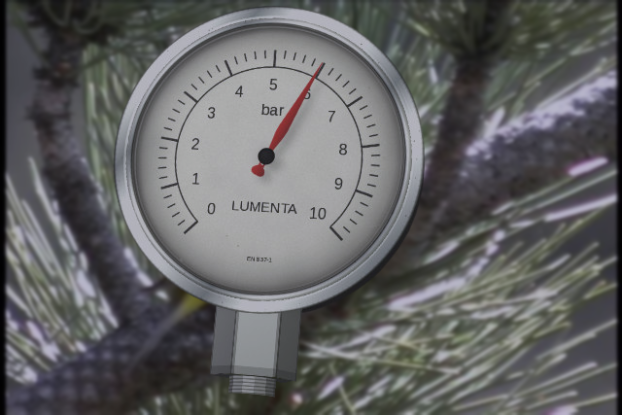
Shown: 6 bar
